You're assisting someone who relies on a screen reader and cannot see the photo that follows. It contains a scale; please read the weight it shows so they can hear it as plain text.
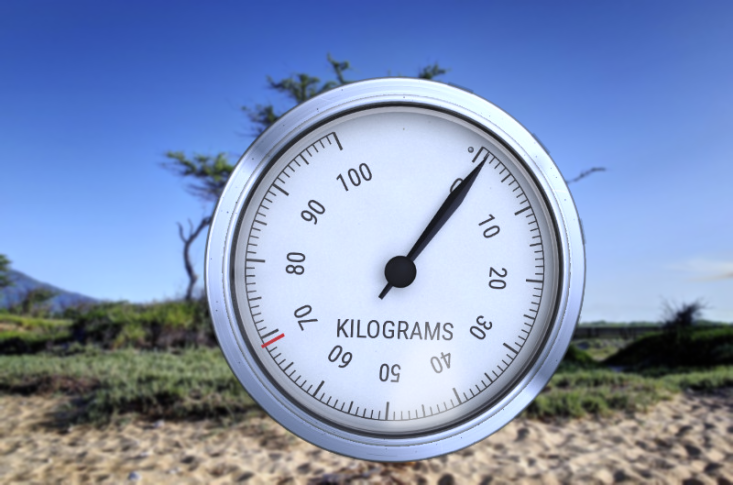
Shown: 1 kg
